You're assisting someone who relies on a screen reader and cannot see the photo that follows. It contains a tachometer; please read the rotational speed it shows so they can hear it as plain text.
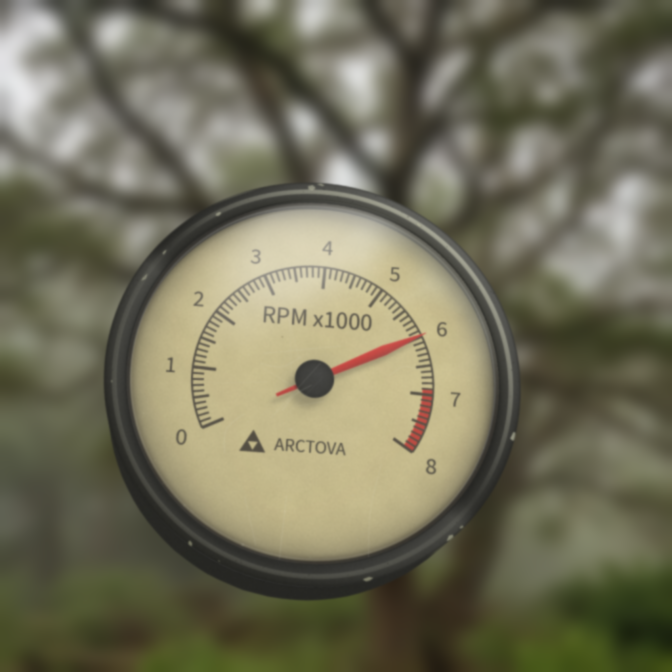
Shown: 6000 rpm
